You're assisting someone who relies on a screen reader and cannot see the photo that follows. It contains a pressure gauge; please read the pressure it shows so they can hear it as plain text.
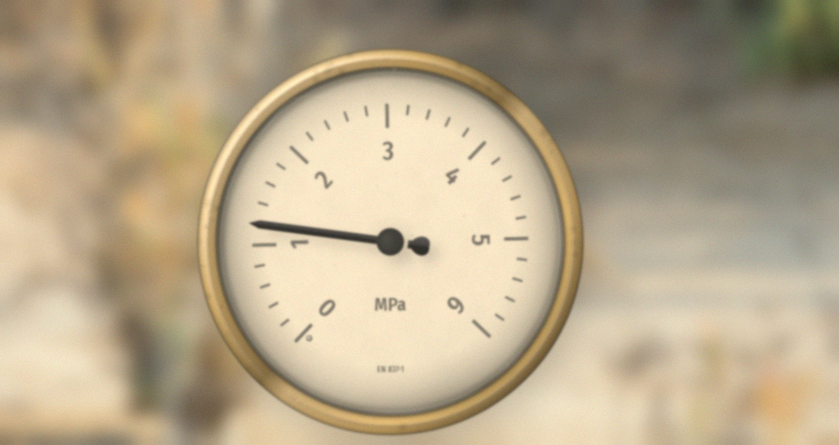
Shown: 1.2 MPa
